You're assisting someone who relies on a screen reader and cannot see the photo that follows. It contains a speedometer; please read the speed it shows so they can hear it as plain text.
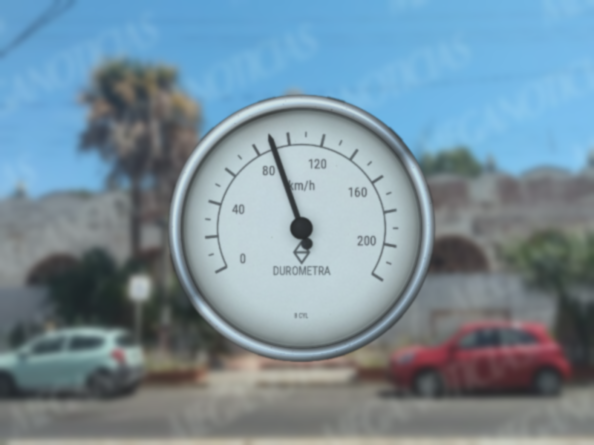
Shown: 90 km/h
